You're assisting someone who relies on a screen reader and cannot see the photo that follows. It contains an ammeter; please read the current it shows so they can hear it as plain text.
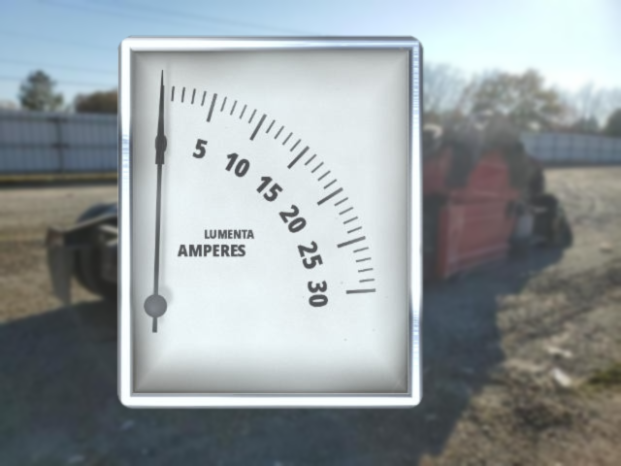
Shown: 0 A
